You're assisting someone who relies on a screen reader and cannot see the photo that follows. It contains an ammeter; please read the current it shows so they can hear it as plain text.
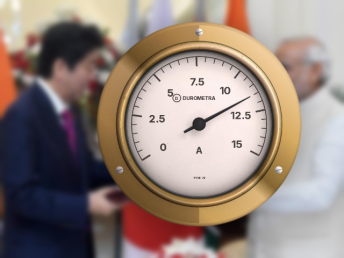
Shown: 11.5 A
